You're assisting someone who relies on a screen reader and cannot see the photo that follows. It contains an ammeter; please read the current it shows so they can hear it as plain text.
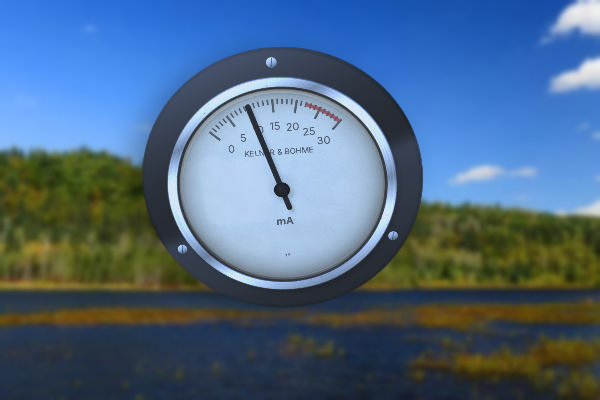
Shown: 10 mA
